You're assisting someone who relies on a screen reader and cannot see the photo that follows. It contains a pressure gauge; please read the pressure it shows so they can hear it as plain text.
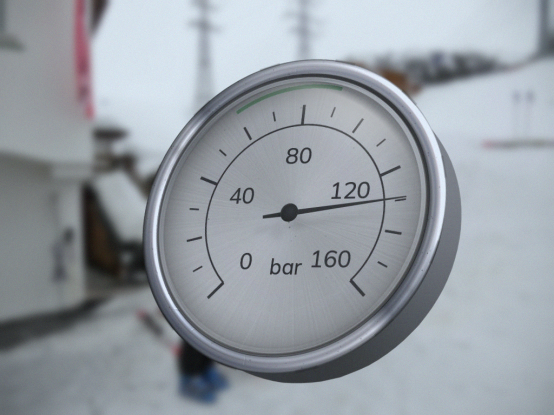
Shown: 130 bar
